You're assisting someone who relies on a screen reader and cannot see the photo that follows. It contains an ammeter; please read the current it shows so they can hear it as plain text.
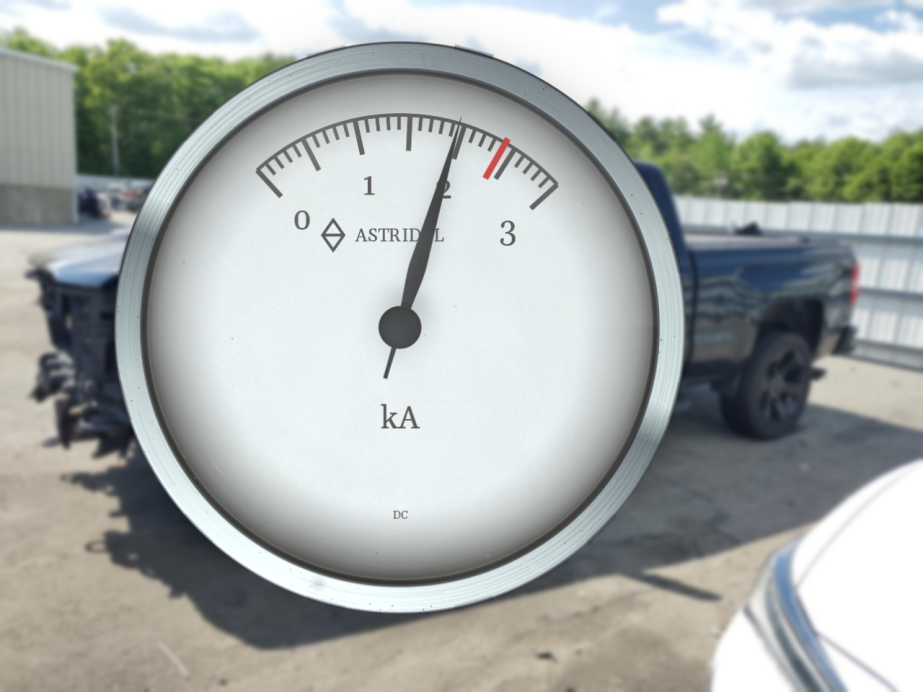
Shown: 1.95 kA
